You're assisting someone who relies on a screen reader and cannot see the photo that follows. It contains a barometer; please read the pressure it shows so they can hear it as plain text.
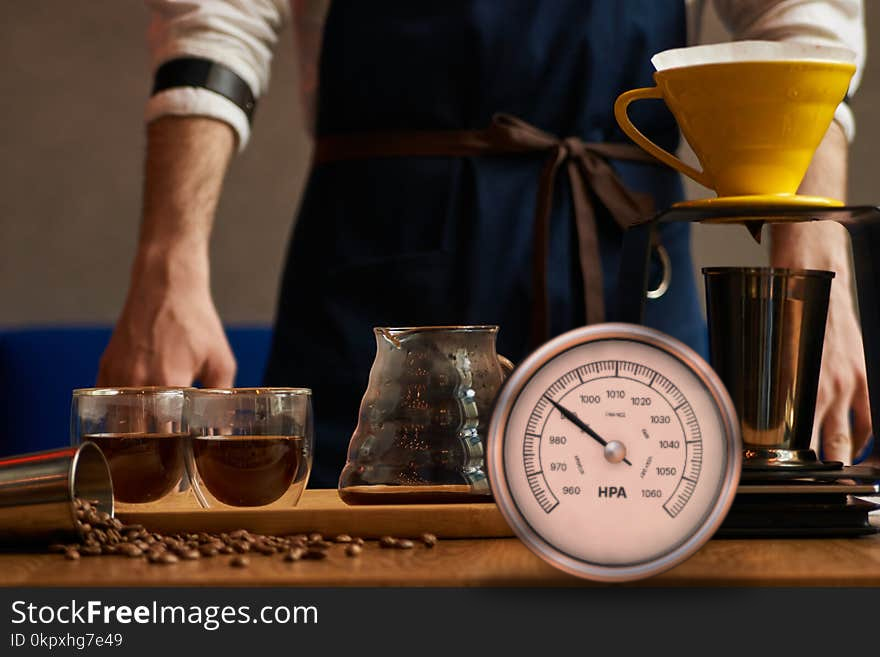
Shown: 990 hPa
